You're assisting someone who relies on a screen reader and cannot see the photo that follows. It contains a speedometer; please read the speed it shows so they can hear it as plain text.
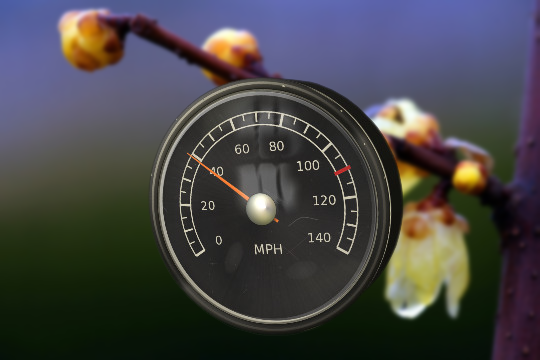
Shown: 40 mph
